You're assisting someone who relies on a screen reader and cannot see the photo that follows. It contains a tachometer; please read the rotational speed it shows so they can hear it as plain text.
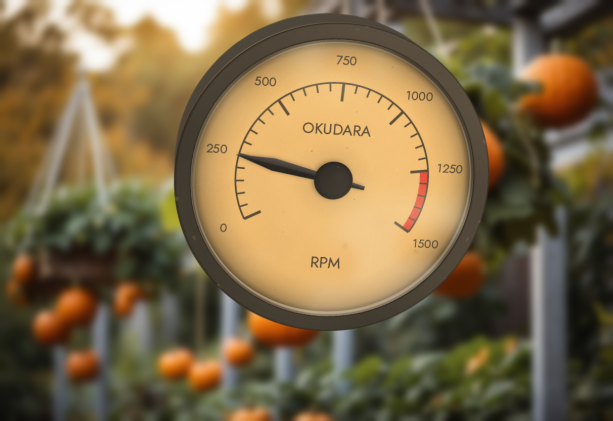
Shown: 250 rpm
